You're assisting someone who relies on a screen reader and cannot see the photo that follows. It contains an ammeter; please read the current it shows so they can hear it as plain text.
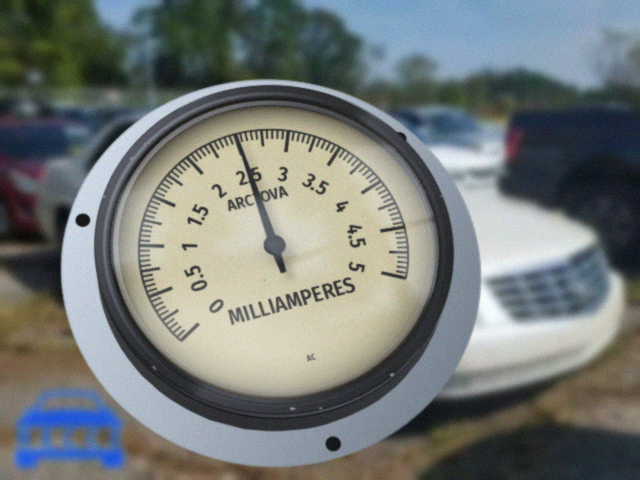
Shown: 2.5 mA
